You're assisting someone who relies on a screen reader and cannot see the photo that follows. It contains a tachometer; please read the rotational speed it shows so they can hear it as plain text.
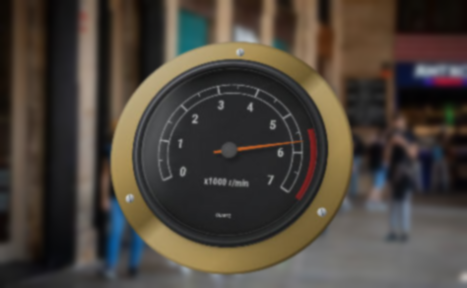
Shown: 5750 rpm
